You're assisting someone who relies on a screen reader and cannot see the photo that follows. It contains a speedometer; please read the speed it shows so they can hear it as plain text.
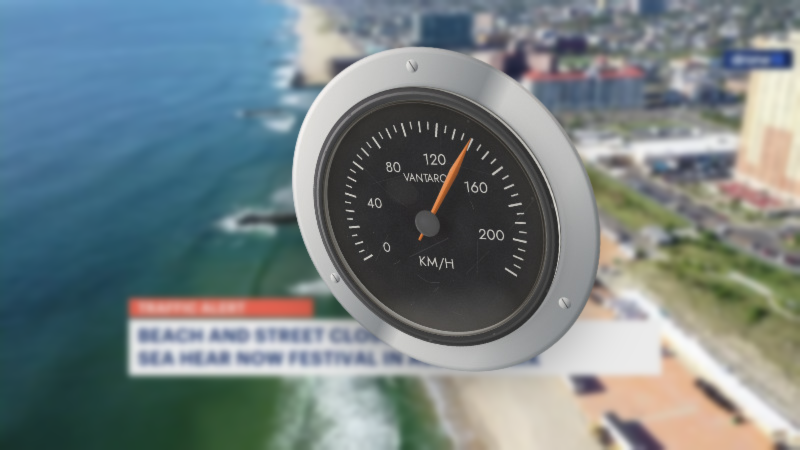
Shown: 140 km/h
